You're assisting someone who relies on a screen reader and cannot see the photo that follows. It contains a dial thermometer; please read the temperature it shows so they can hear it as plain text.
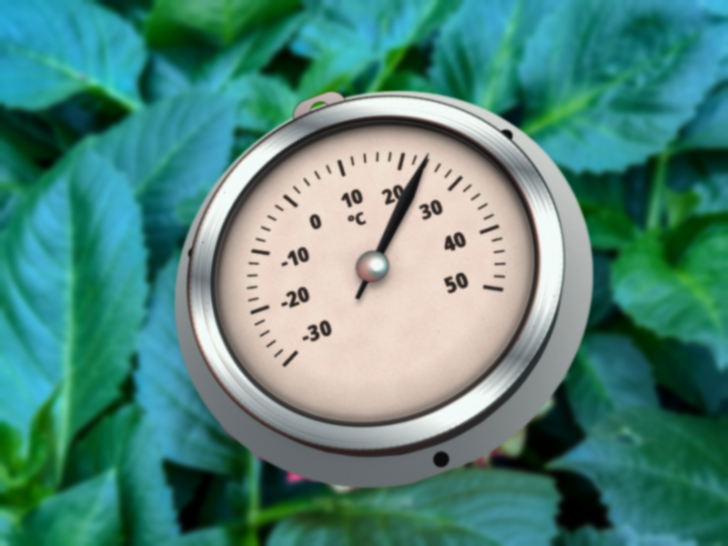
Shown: 24 °C
